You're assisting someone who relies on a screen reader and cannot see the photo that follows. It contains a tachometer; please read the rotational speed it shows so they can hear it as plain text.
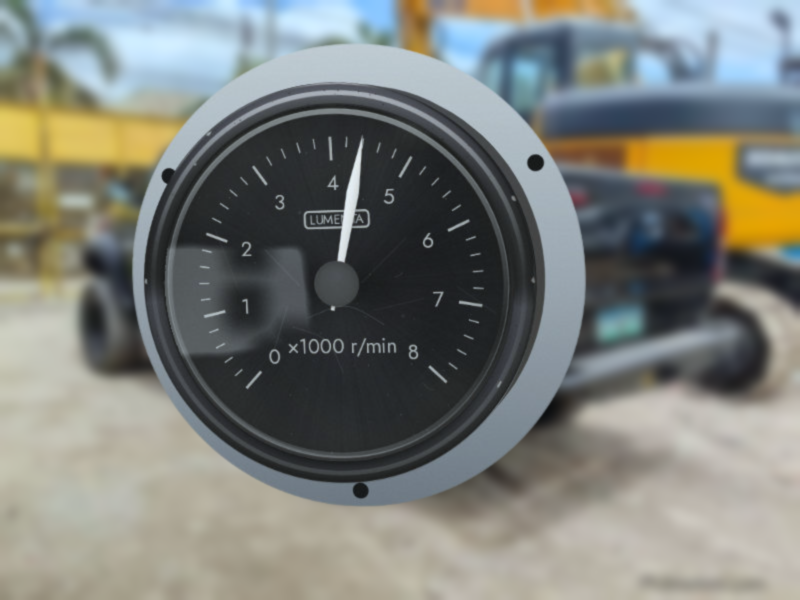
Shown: 4400 rpm
